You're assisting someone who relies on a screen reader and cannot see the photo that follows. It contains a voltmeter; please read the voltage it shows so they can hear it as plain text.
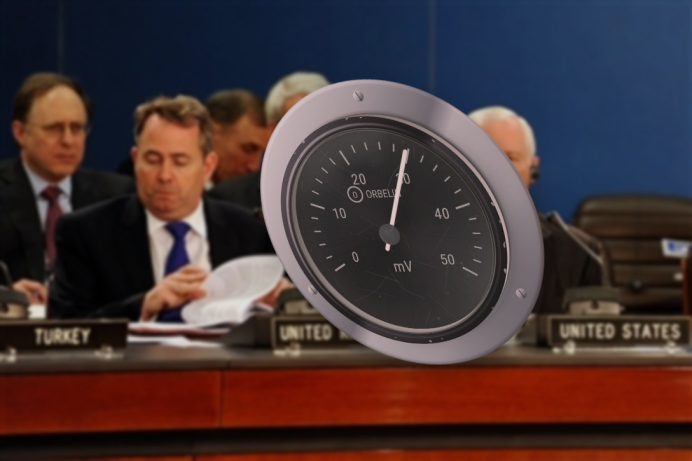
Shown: 30 mV
